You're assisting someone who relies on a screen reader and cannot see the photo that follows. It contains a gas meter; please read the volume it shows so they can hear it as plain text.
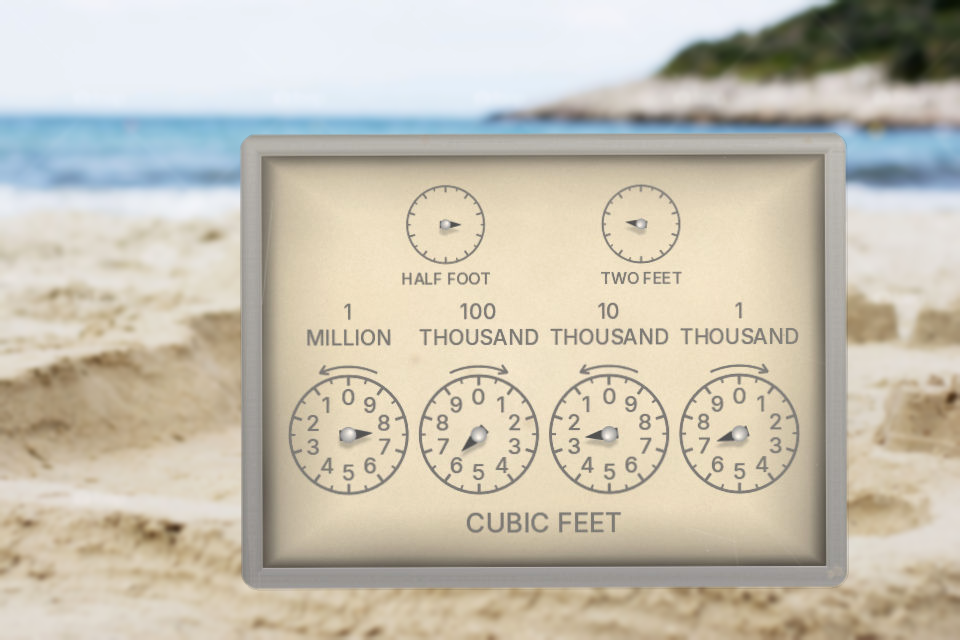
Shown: 762700 ft³
